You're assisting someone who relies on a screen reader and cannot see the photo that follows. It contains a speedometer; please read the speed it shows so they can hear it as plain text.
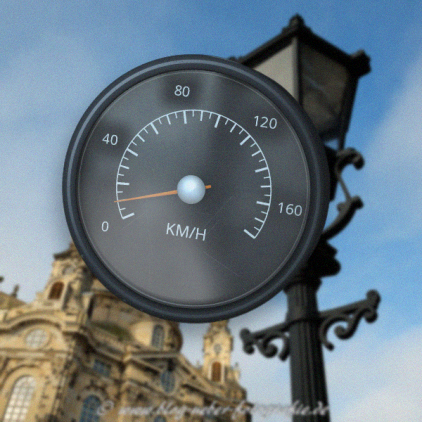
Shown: 10 km/h
